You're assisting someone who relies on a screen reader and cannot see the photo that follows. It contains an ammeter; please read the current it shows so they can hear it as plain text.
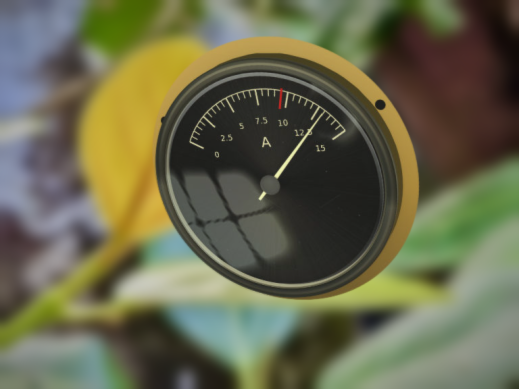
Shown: 13 A
